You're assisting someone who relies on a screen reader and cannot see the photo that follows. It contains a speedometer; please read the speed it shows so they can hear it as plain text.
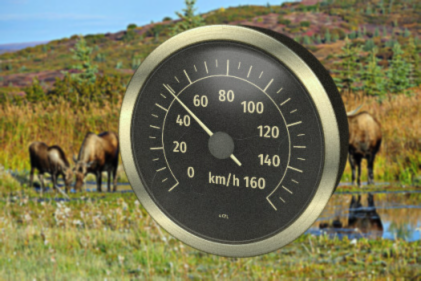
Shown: 50 km/h
